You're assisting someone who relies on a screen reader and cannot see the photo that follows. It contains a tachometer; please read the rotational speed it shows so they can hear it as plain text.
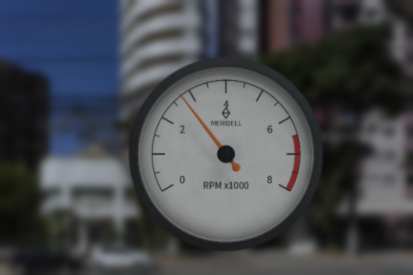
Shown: 2750 rpm
